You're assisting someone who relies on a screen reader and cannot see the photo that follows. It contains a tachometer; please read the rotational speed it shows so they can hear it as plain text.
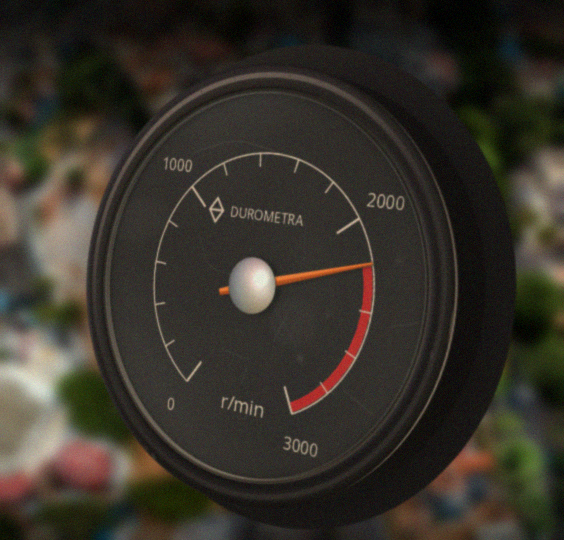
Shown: 2200 rpm
